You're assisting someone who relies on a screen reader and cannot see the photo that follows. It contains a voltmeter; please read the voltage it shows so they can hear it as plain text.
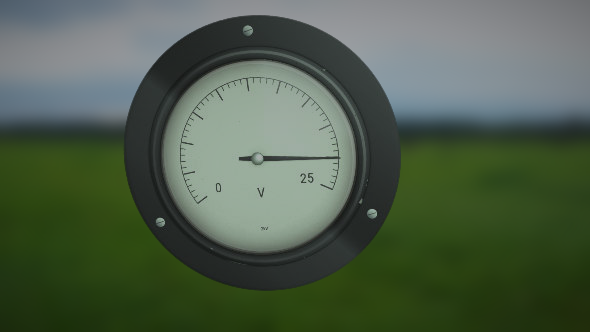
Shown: 22.5 V
